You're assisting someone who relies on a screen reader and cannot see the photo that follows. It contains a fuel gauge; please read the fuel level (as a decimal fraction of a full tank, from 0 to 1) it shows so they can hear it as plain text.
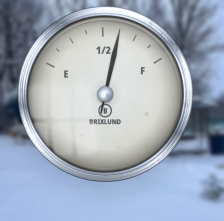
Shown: 0.625
